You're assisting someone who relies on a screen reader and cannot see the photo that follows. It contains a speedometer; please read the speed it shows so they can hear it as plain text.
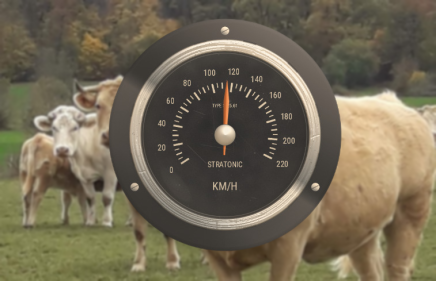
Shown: 115 km/h
